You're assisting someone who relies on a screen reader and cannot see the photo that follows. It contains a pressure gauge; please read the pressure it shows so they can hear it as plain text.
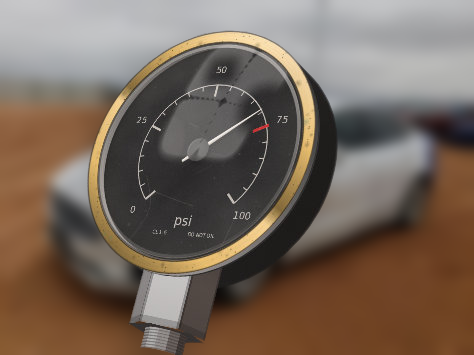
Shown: 70 psi
